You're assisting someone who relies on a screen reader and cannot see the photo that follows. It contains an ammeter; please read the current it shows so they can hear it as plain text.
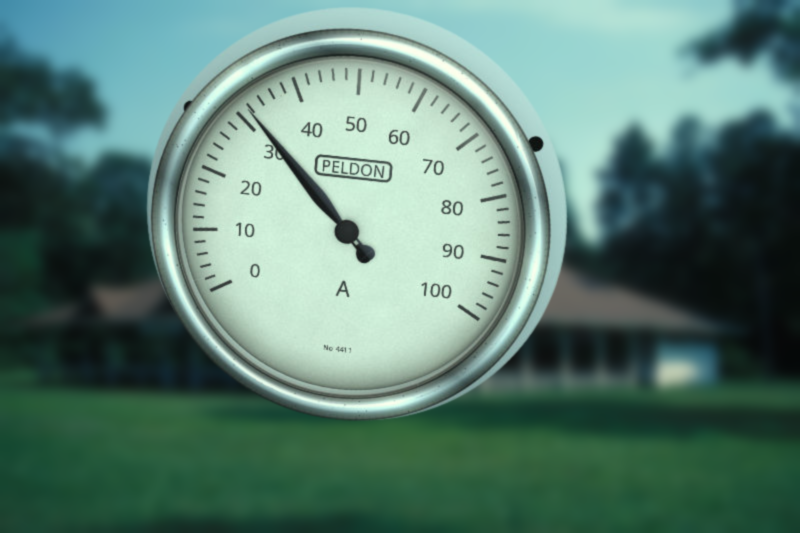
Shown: 32 A
